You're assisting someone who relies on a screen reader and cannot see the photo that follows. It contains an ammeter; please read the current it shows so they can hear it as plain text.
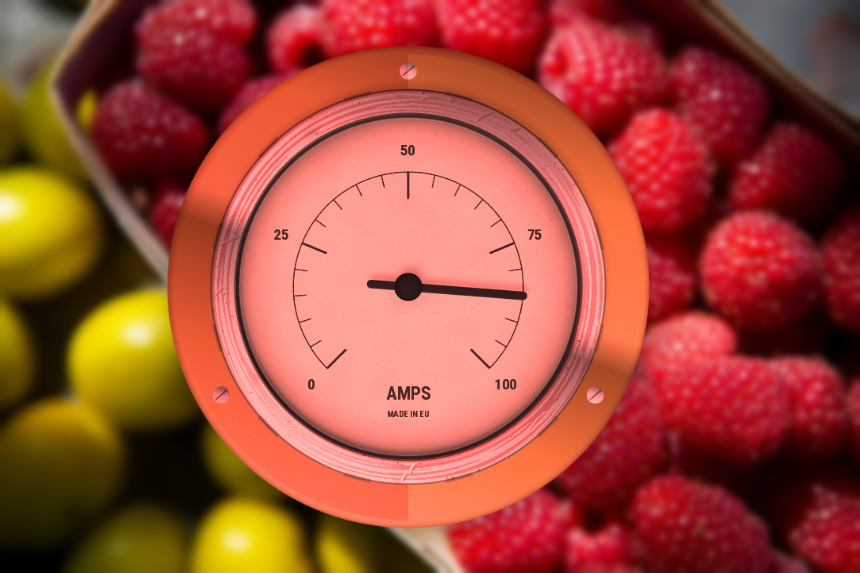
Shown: 85 A
